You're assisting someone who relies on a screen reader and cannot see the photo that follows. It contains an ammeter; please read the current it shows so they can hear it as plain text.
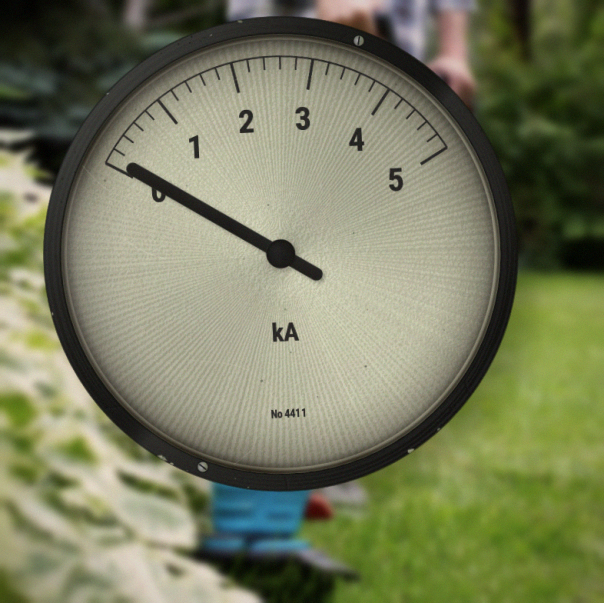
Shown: 0.1 kA
